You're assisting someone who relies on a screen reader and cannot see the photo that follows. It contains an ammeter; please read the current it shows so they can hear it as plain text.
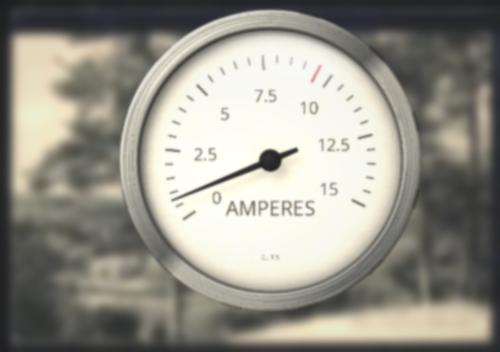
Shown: 0.75 A
